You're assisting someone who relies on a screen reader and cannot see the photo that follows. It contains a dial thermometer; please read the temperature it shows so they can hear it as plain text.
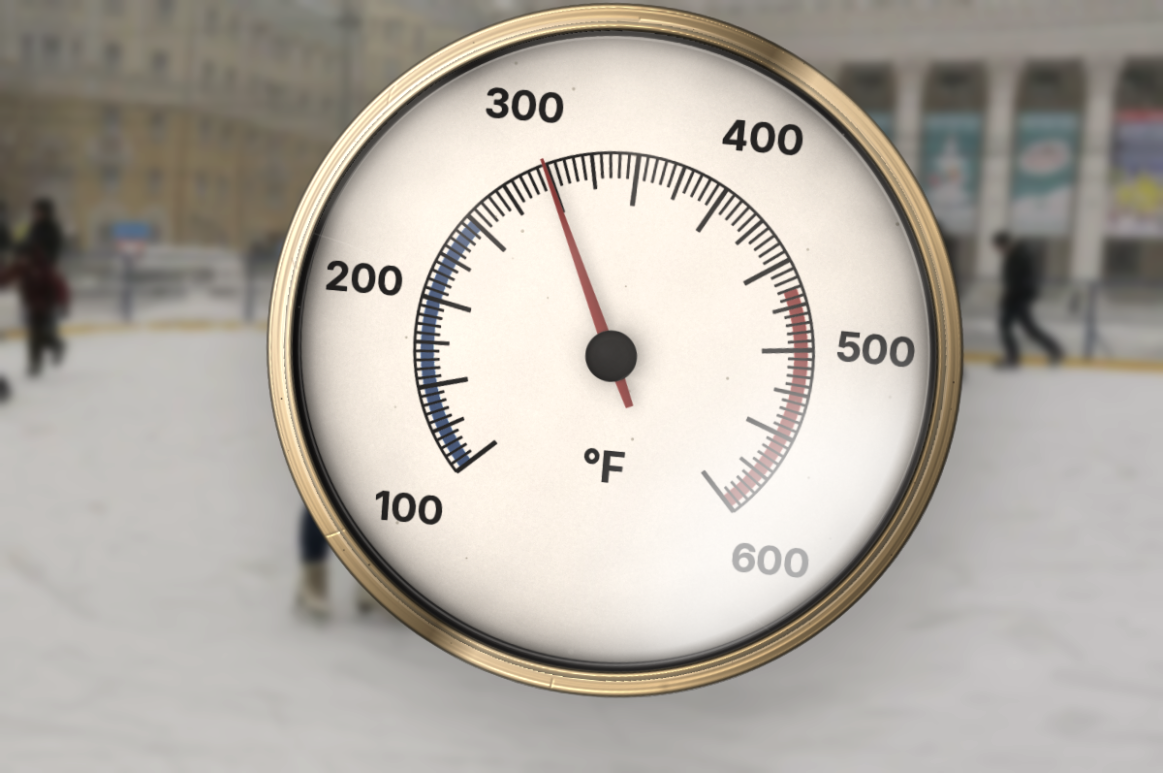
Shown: 300 °F
